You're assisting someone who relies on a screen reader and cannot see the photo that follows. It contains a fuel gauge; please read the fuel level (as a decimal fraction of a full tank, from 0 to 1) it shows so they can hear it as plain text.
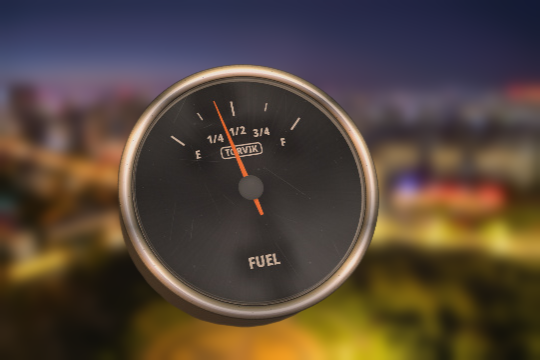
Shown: 0.375
